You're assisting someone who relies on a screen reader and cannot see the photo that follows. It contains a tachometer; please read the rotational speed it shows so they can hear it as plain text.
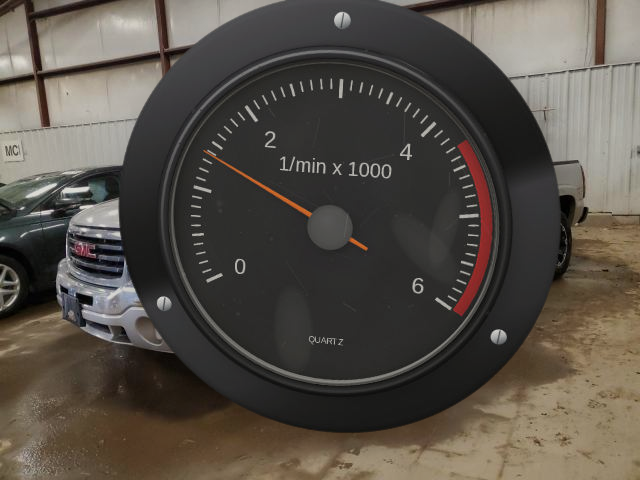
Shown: 1400 rpm
